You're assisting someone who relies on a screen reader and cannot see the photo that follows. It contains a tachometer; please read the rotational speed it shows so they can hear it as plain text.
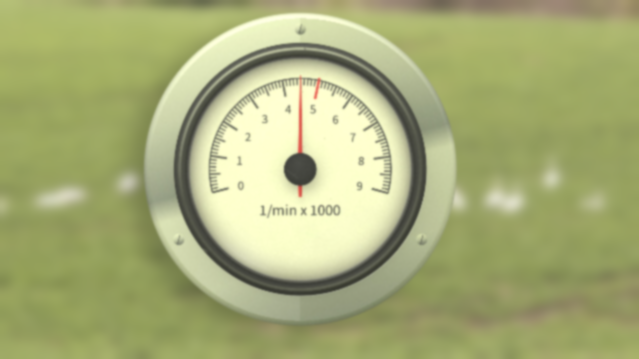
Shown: 4500 rpm
